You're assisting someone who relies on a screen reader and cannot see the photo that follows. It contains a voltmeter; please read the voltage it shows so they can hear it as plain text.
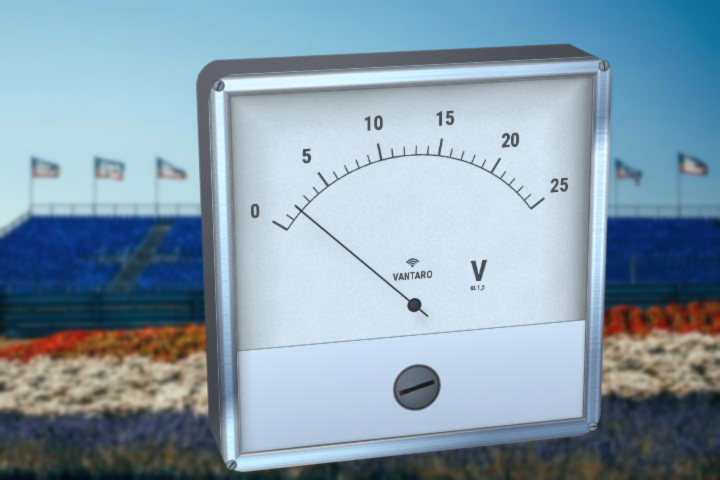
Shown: 2 V
